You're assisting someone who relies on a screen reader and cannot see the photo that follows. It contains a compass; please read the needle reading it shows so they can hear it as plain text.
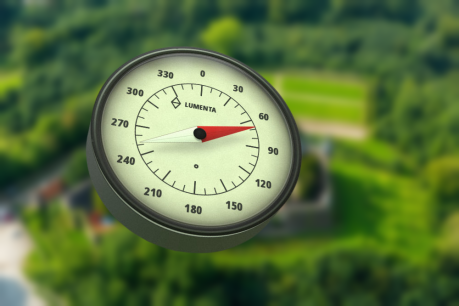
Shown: 70 °
